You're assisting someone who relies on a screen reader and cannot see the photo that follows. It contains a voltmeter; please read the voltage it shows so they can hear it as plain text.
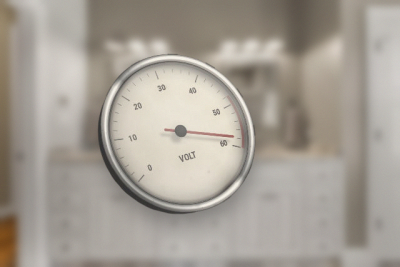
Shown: 58 V
